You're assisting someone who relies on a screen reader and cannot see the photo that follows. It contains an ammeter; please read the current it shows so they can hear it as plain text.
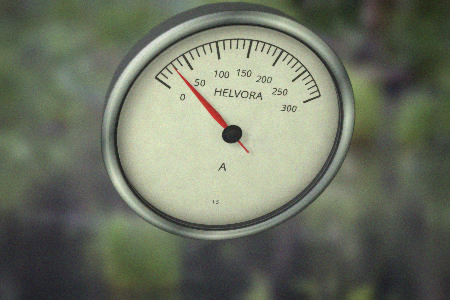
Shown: 30 A
